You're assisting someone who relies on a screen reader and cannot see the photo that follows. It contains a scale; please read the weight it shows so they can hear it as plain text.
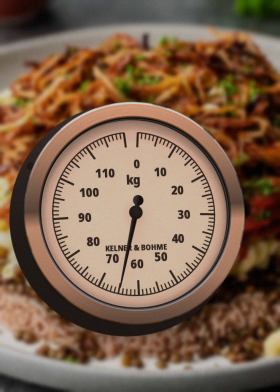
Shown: 65 kg
